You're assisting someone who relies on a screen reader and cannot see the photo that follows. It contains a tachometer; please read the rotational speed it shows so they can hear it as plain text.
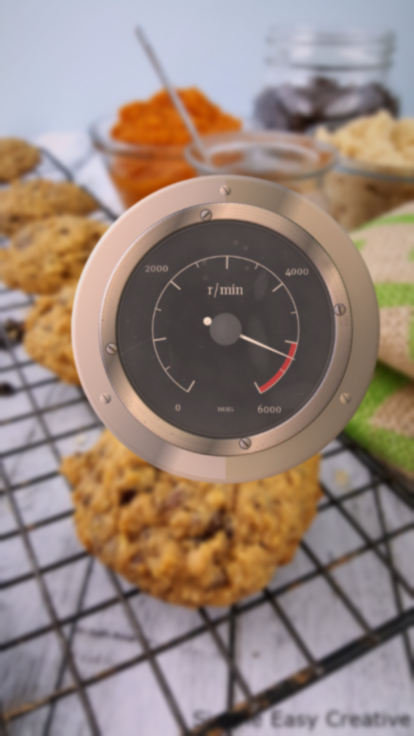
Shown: 5250 rpm
